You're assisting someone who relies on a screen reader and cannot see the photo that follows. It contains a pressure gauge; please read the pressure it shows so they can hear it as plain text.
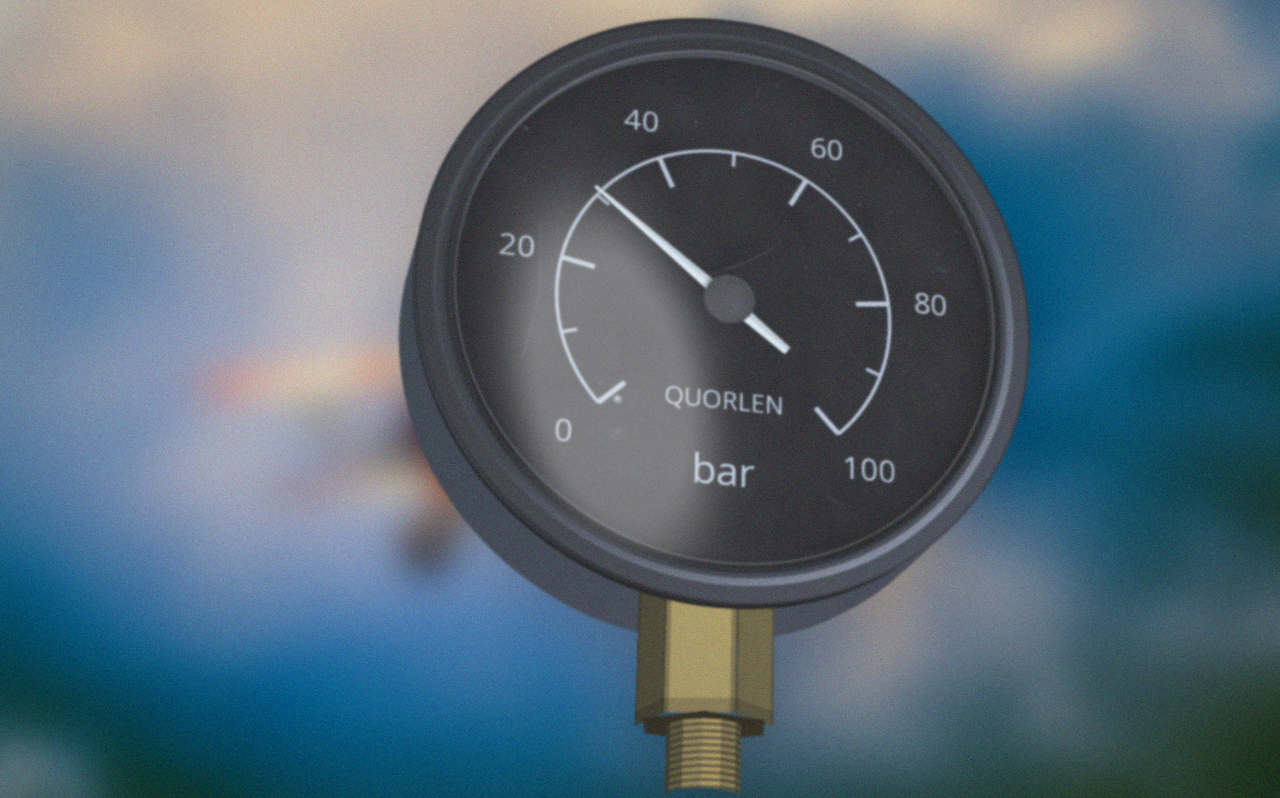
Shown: 30 bar
